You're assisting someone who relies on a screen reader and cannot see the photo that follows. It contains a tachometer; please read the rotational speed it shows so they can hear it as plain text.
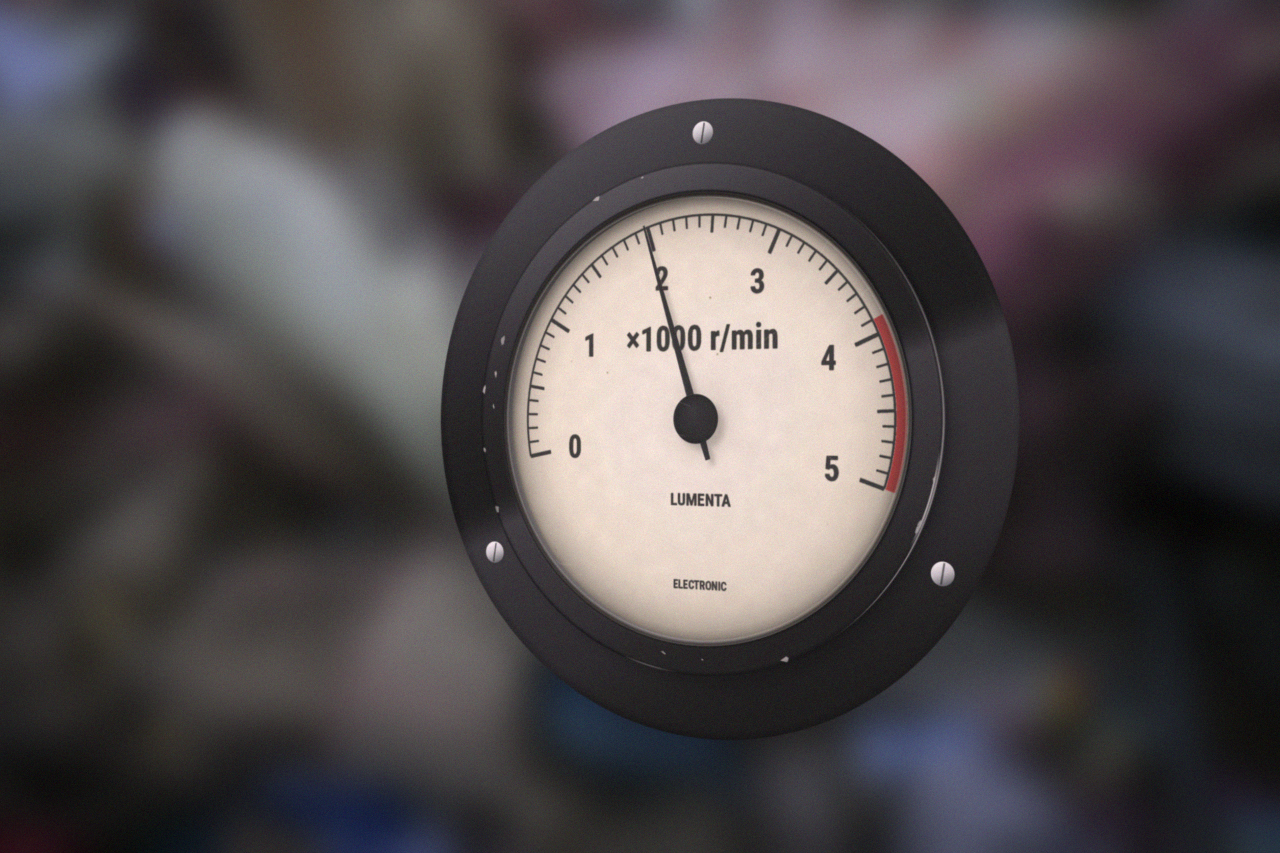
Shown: 2000 rpm
